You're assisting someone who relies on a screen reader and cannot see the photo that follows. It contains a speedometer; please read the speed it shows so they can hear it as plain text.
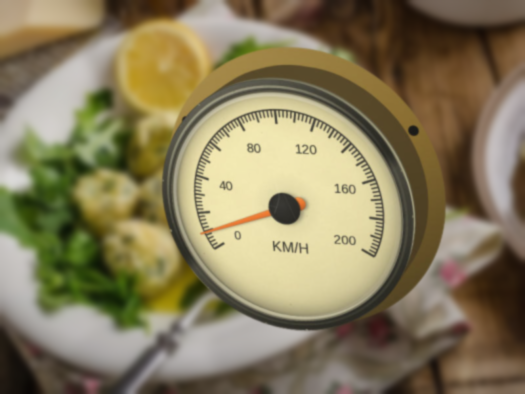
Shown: 10 km/h
